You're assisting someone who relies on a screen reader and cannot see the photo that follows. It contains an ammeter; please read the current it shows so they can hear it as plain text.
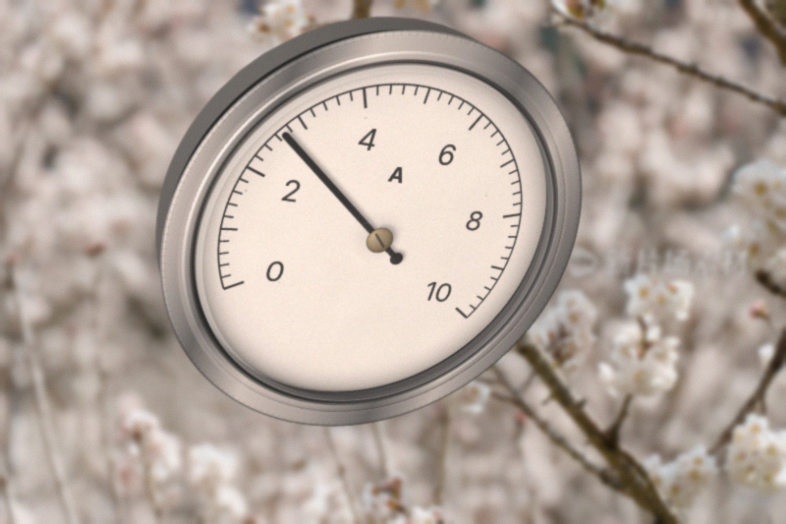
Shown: 2.7 A
